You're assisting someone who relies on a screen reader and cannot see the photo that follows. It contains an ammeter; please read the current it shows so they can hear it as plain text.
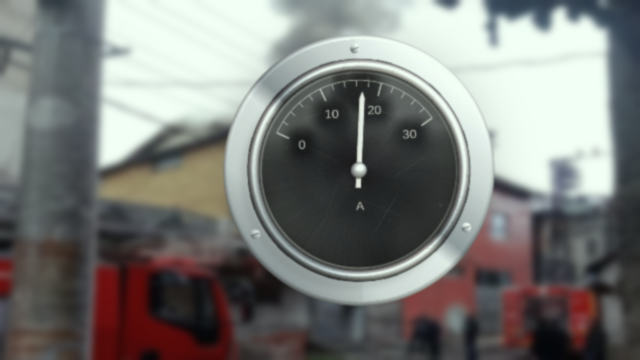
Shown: 17 A
